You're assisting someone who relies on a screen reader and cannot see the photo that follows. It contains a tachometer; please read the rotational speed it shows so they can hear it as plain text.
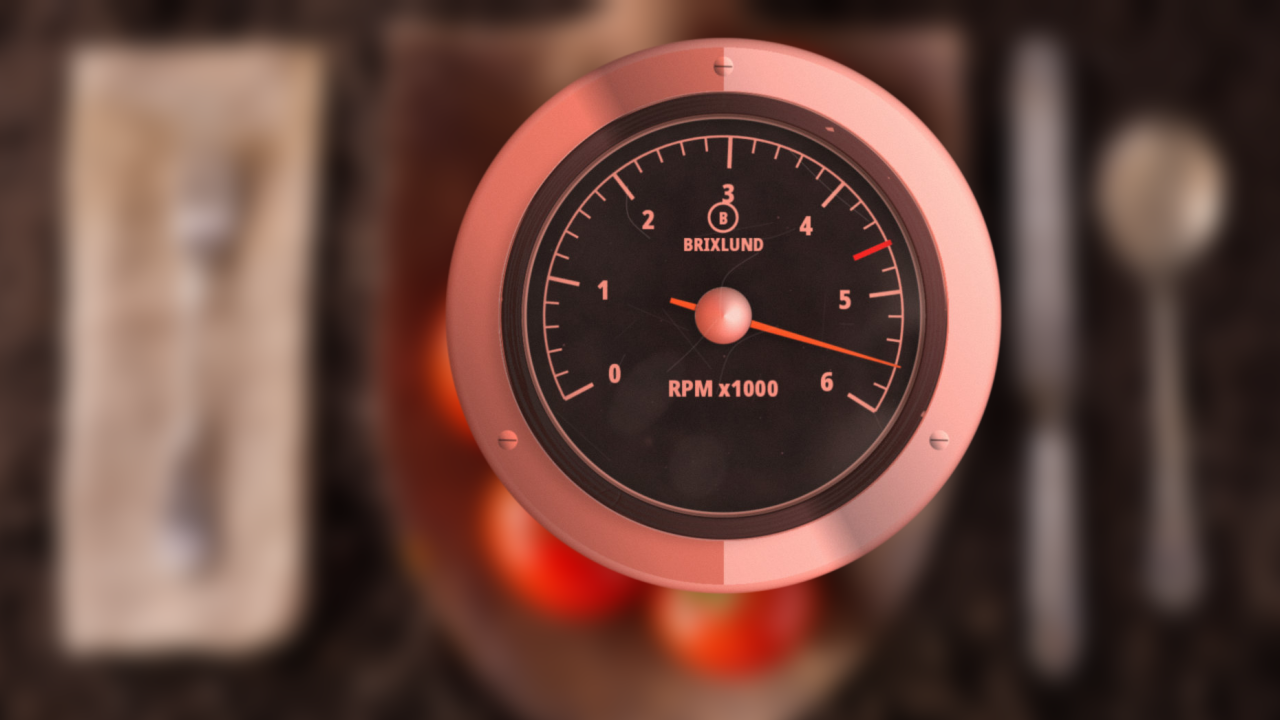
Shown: 5600 rpm
